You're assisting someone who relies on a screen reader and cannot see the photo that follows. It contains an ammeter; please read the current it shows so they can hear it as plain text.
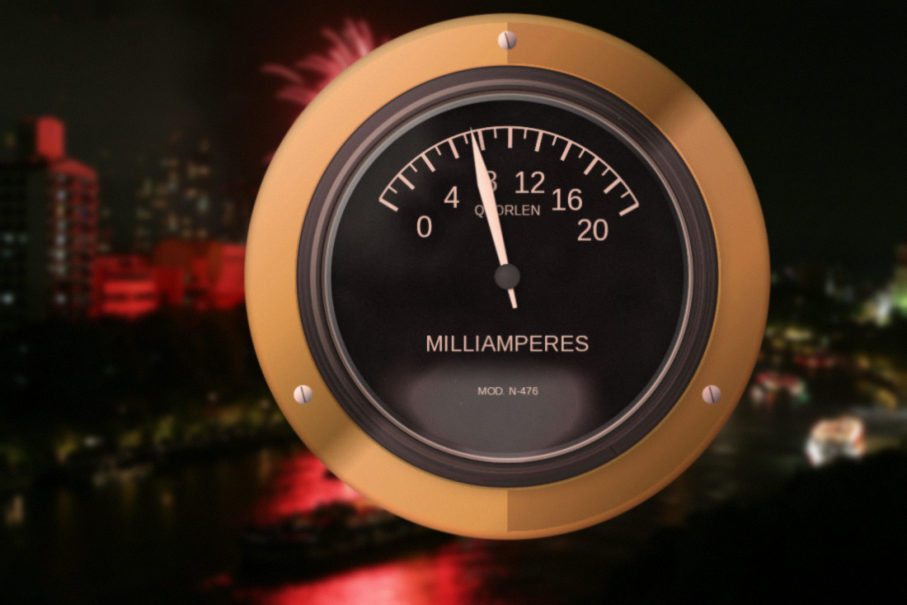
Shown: 7.5 mA
